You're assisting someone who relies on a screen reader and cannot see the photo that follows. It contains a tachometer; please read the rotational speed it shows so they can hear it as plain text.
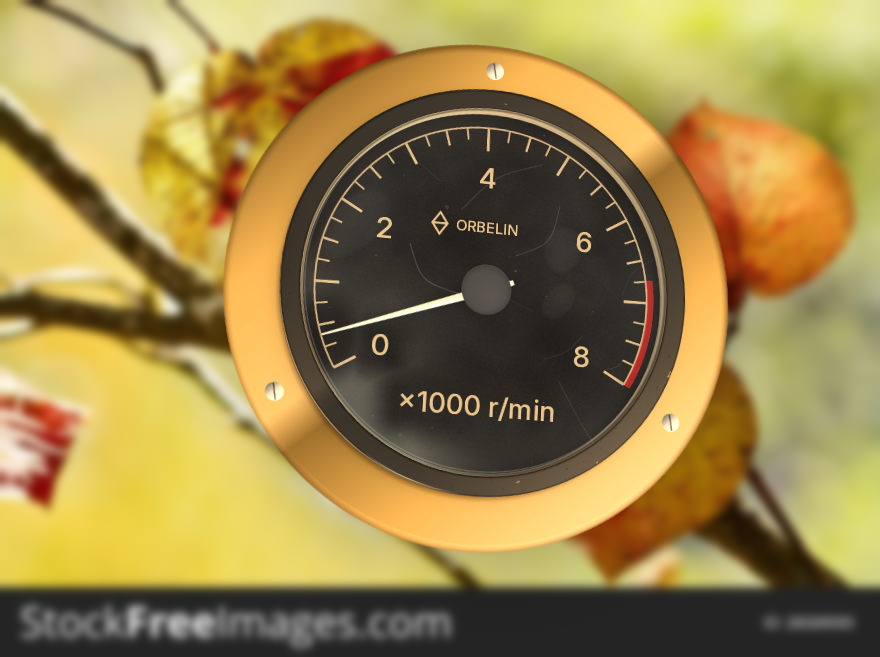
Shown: 375 rpm
